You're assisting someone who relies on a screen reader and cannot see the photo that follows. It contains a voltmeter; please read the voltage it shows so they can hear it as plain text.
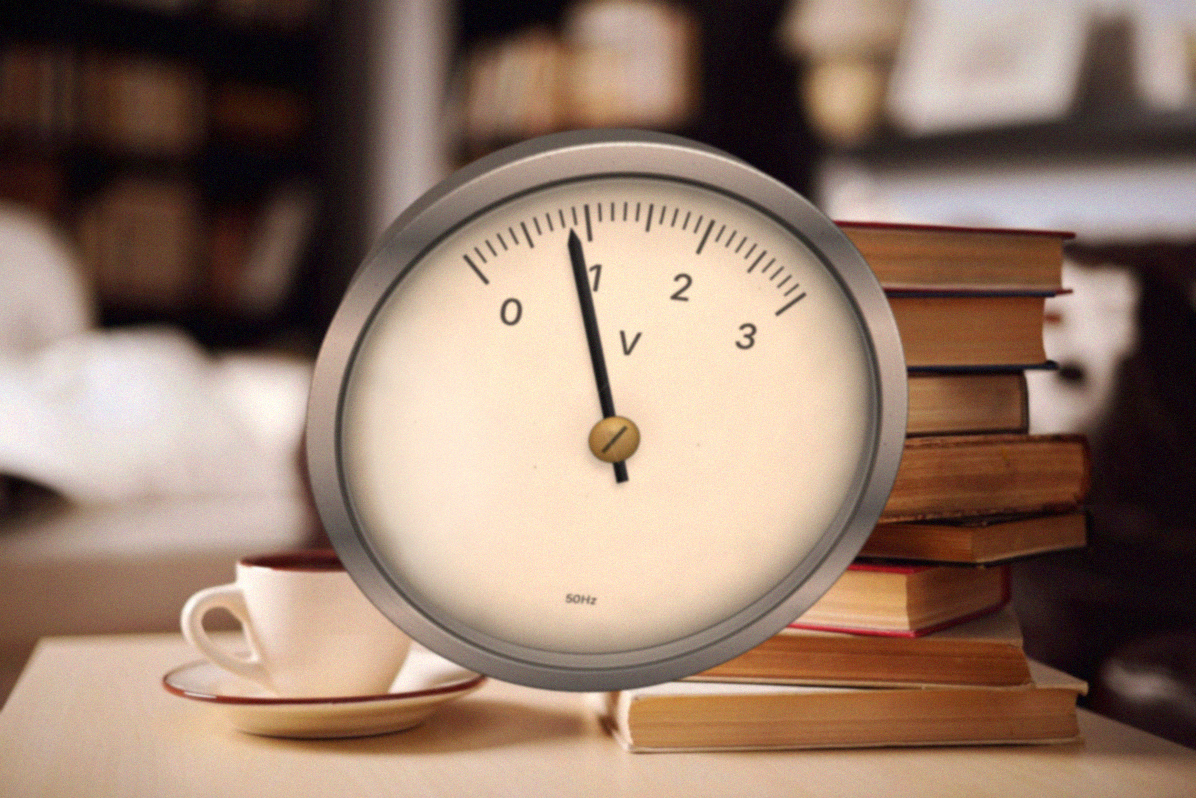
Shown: 0.85 V
